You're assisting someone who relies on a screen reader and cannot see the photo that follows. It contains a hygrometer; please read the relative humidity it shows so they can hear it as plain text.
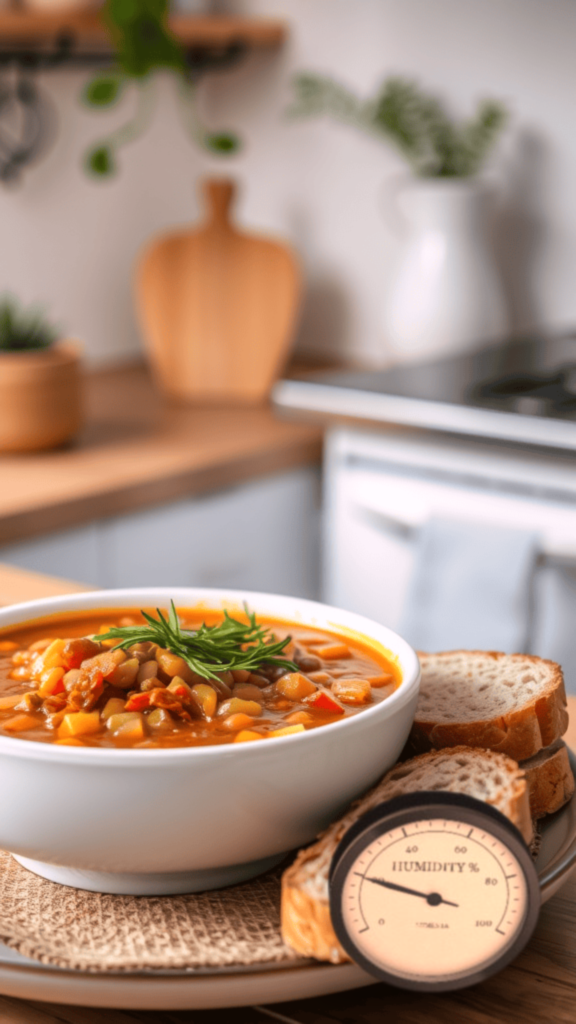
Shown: 20 %
